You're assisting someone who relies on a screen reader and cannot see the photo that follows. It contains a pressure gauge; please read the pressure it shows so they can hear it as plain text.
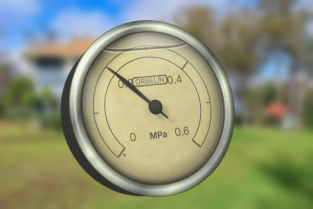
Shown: 0.2 MPa
